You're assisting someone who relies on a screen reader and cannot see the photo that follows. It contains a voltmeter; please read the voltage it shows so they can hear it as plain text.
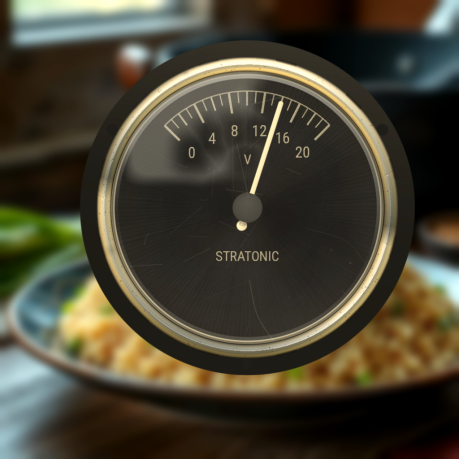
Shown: 14 V
